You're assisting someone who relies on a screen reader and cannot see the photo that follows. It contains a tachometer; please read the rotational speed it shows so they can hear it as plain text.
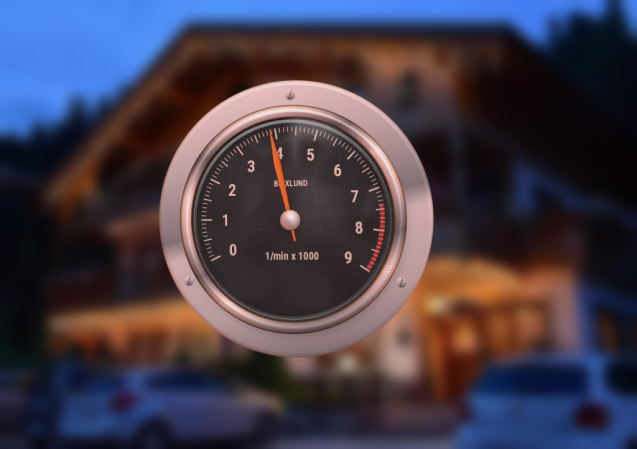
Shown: 3900 rpm
